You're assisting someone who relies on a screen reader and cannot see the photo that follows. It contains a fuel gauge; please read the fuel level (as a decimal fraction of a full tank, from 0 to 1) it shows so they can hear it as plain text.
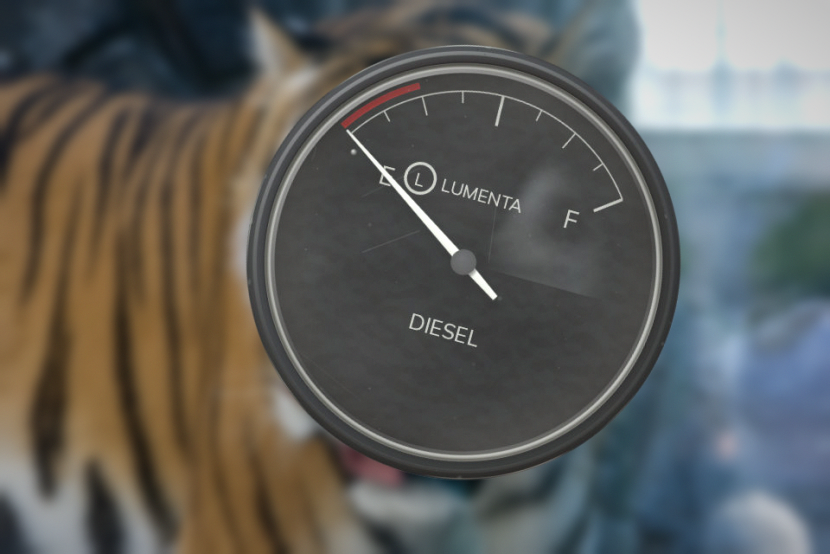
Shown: 0
